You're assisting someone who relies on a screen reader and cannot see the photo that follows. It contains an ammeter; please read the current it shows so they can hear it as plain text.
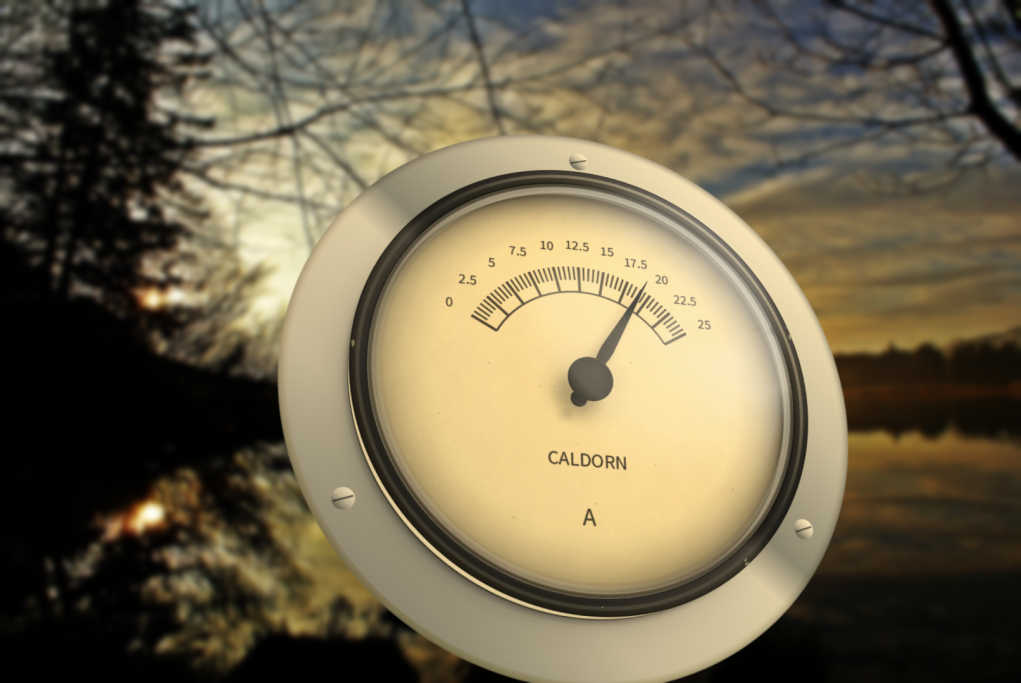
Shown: 19 A
